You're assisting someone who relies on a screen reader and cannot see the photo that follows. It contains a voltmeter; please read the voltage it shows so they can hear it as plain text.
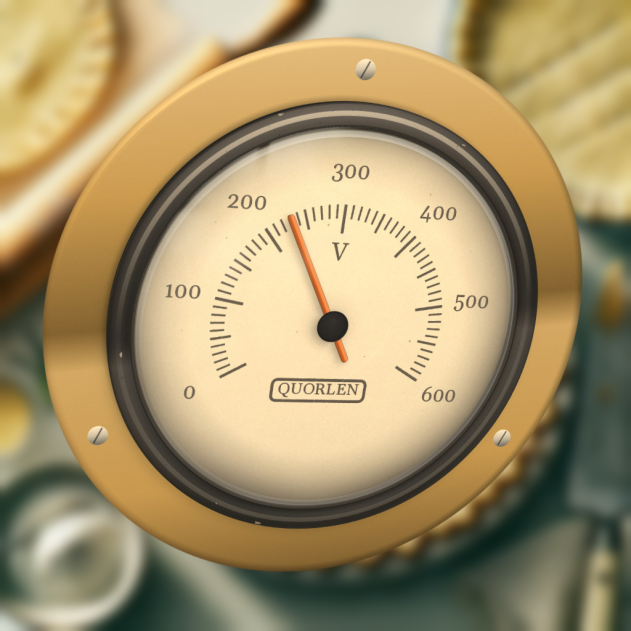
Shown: 230 V
